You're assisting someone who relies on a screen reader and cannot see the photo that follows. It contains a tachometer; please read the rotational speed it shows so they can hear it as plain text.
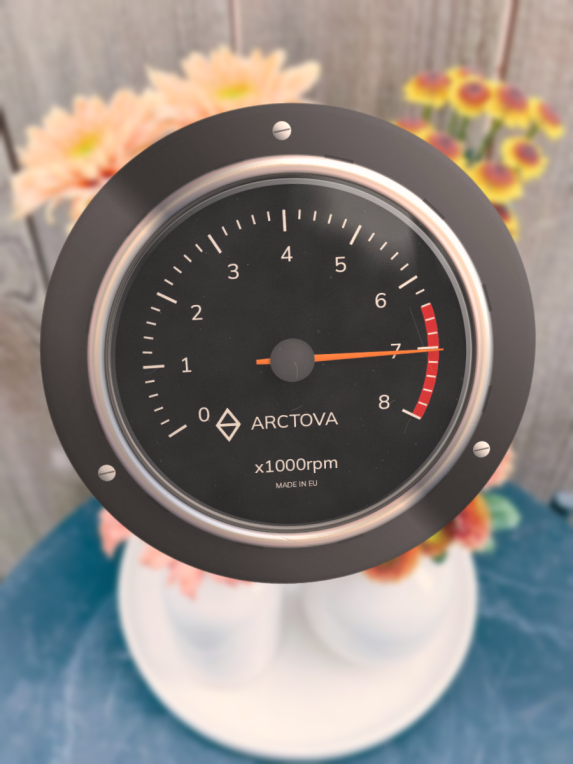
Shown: 7000 rpm
